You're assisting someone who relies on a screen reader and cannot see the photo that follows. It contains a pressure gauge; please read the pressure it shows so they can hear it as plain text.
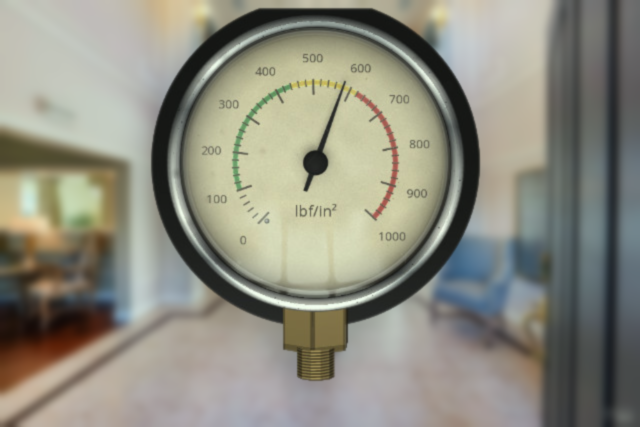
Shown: 580 psi
